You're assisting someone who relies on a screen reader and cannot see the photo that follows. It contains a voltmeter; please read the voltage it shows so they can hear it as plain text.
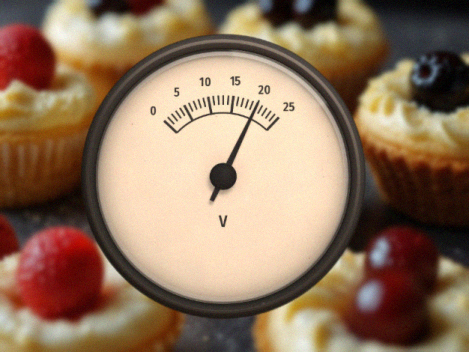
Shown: 20 V
